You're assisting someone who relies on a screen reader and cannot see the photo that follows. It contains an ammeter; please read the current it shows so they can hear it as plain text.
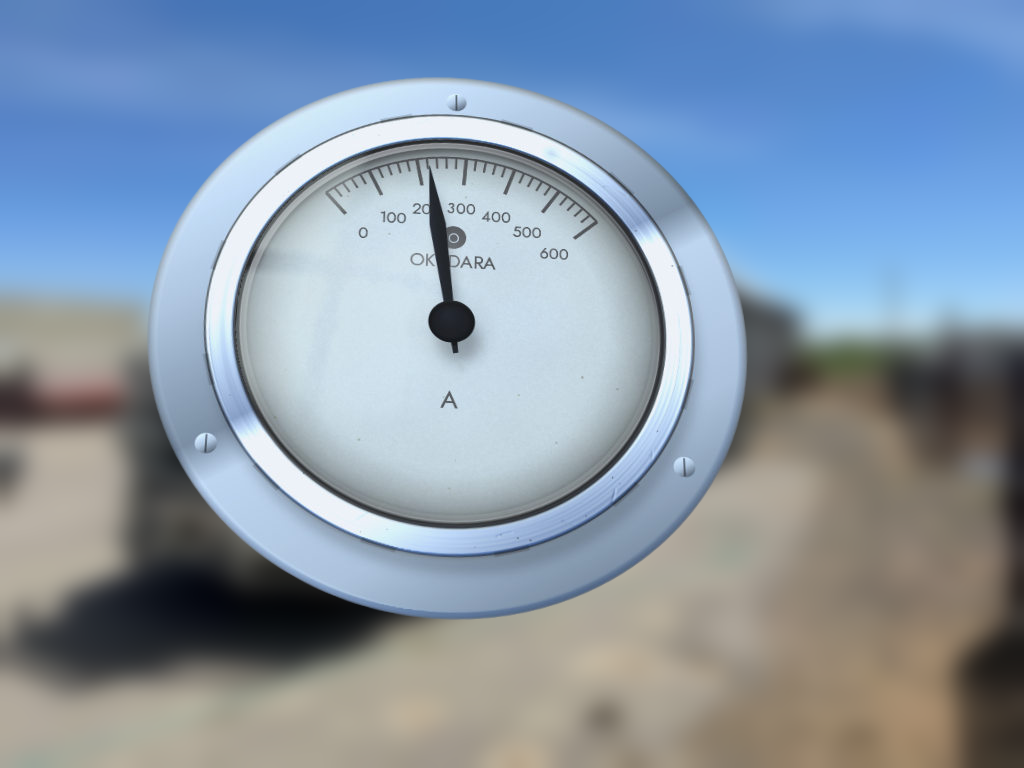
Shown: 220 A
